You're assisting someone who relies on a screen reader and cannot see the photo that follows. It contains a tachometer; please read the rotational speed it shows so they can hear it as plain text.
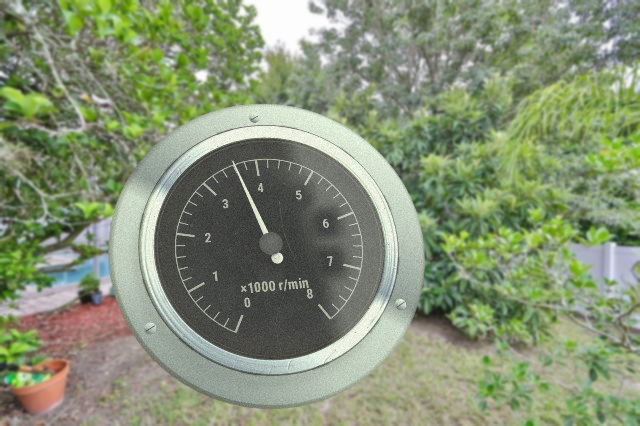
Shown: 3600 rpm
